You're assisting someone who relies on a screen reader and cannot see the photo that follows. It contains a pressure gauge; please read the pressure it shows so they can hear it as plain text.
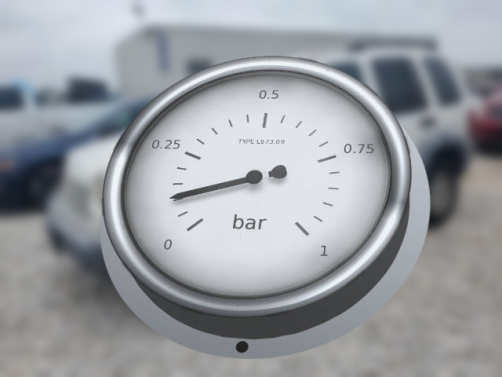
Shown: 0.1 bar
